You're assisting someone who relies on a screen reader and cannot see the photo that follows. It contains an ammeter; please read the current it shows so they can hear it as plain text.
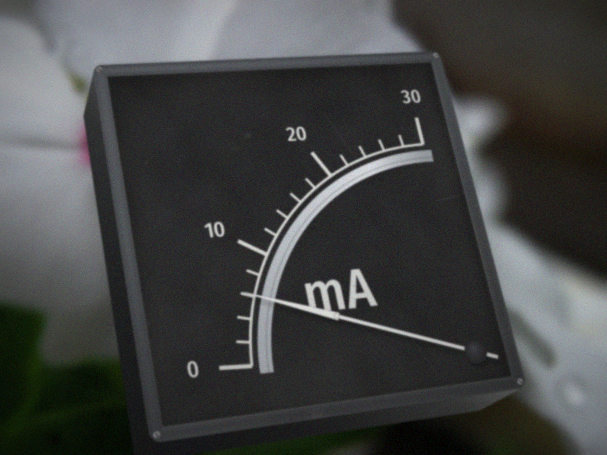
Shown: 6 mA
